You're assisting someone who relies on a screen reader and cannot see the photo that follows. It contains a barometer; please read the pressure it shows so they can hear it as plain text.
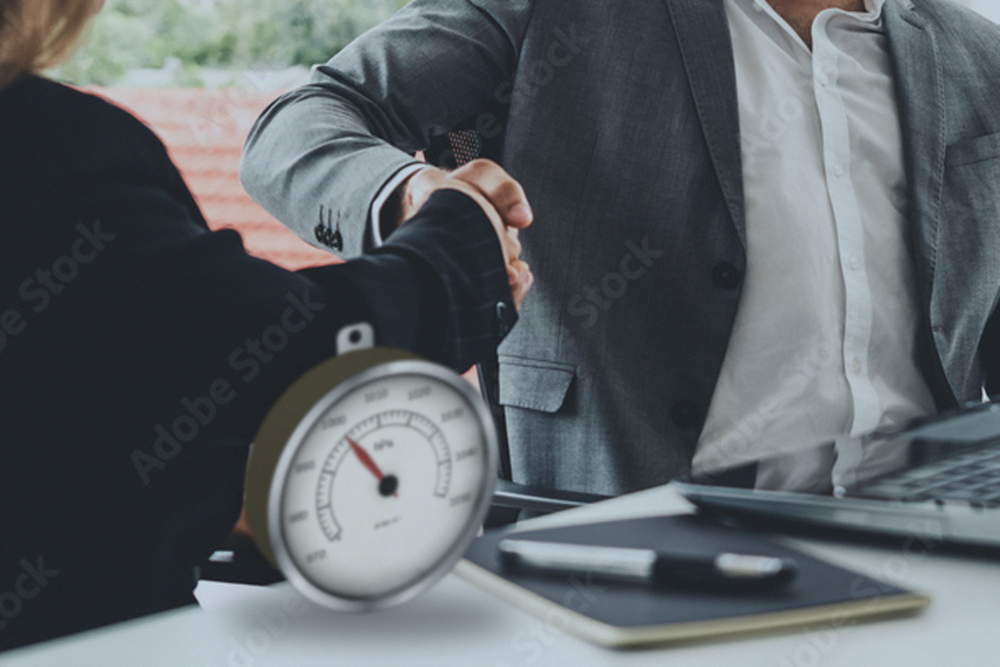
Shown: 1000 hPa
